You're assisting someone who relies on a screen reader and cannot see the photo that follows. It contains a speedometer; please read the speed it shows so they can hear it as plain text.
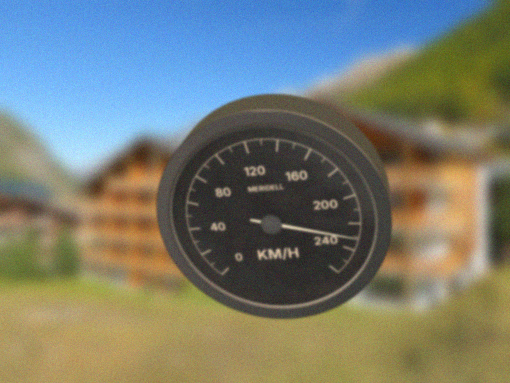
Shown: 230 km/h
